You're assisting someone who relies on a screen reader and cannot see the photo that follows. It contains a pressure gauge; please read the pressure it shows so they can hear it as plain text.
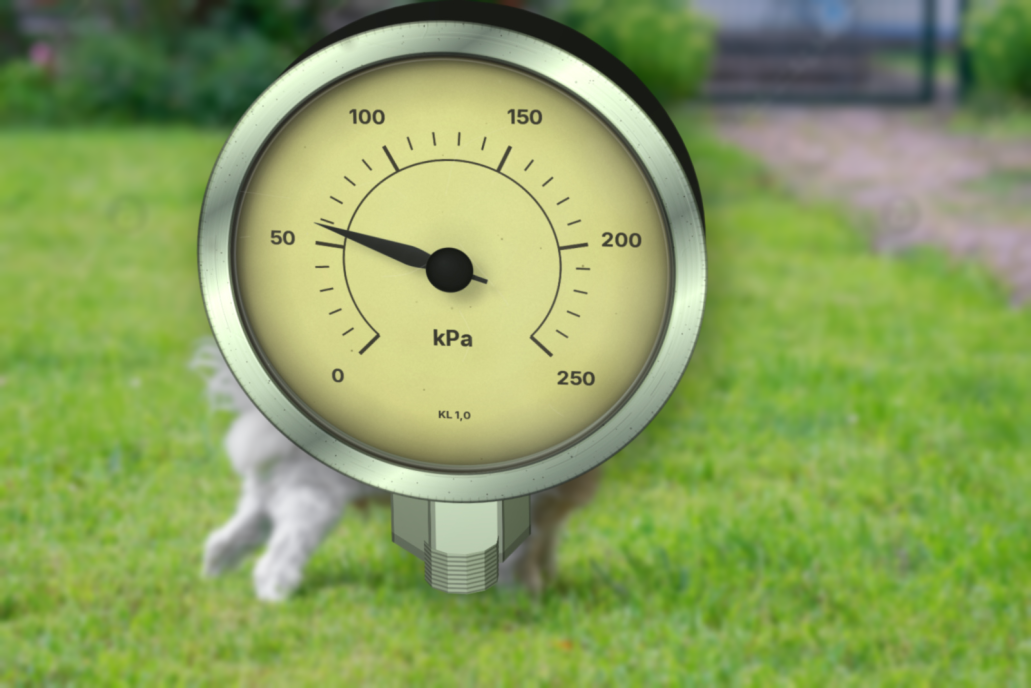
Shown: 60 kPa
